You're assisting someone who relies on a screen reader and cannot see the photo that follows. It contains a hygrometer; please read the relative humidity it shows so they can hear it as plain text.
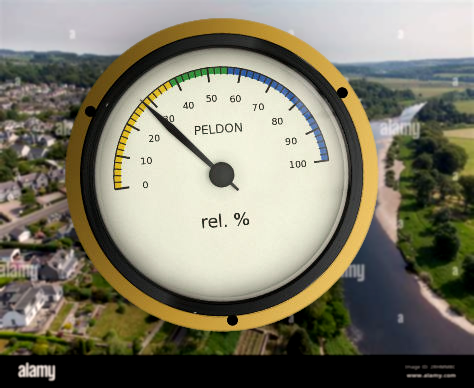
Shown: 28 %
